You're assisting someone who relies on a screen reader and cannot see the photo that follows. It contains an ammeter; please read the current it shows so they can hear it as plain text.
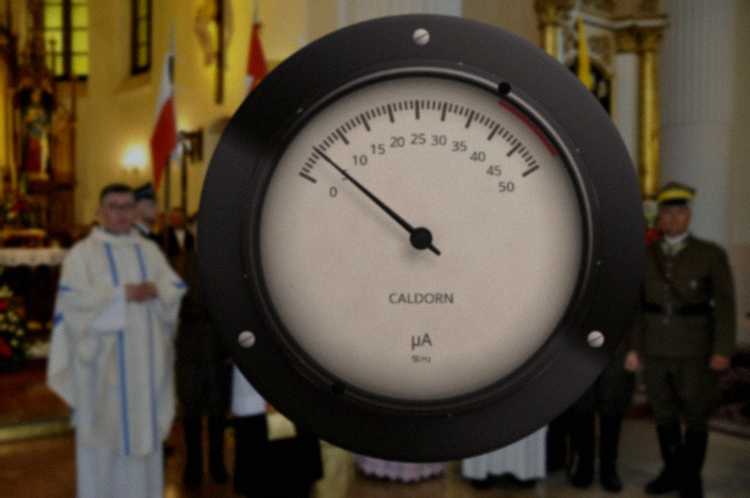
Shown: 5 µA
